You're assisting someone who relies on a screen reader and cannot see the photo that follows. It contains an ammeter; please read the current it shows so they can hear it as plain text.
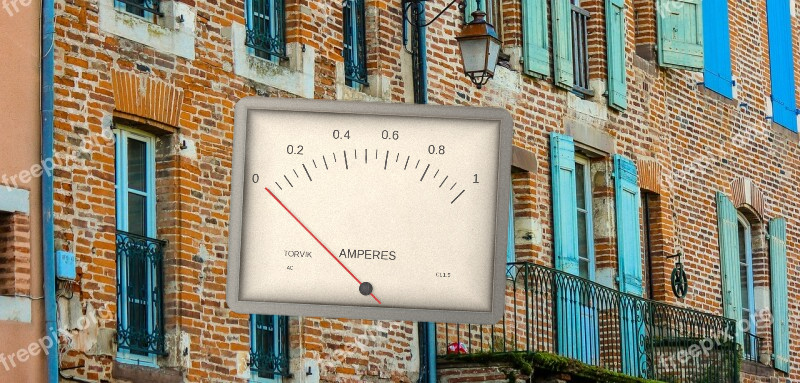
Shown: 0 A
